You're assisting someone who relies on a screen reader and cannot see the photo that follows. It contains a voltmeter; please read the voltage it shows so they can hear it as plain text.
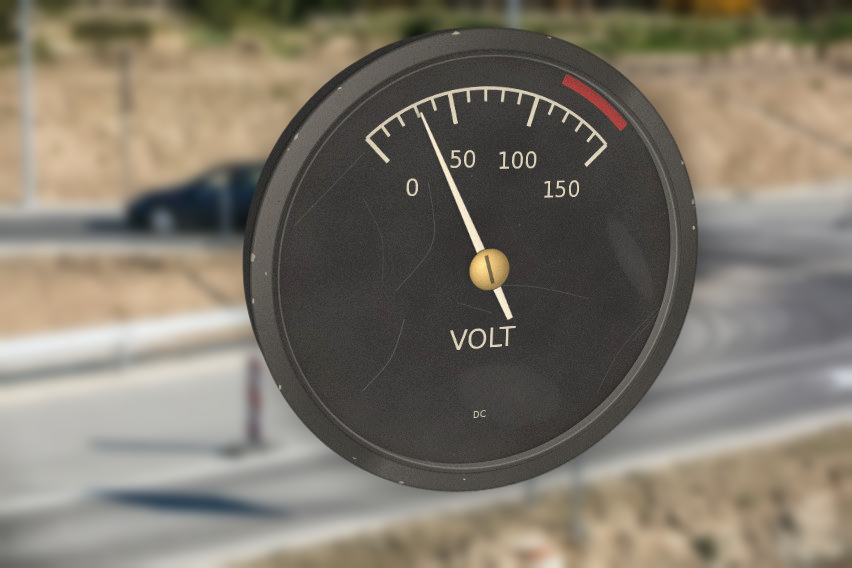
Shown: 30 V
